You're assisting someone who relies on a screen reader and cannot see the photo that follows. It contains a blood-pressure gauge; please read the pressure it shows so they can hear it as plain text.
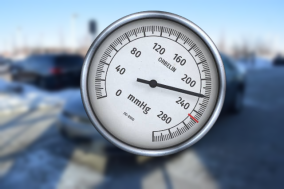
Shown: 220 mmHg
